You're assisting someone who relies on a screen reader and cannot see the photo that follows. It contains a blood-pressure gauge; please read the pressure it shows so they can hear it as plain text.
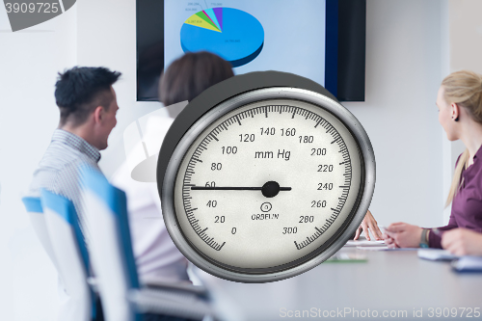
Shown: 60 mmHg
